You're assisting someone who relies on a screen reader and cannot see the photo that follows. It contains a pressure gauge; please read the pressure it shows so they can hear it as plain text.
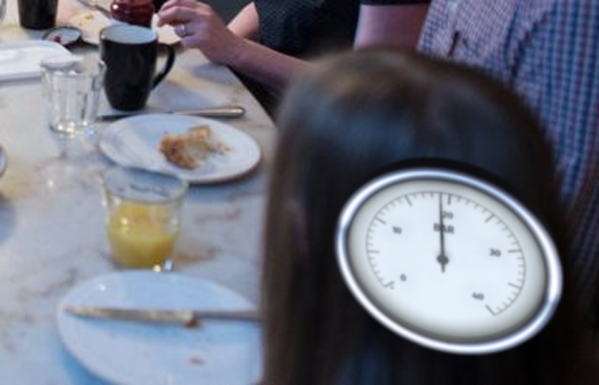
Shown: 19 bar
